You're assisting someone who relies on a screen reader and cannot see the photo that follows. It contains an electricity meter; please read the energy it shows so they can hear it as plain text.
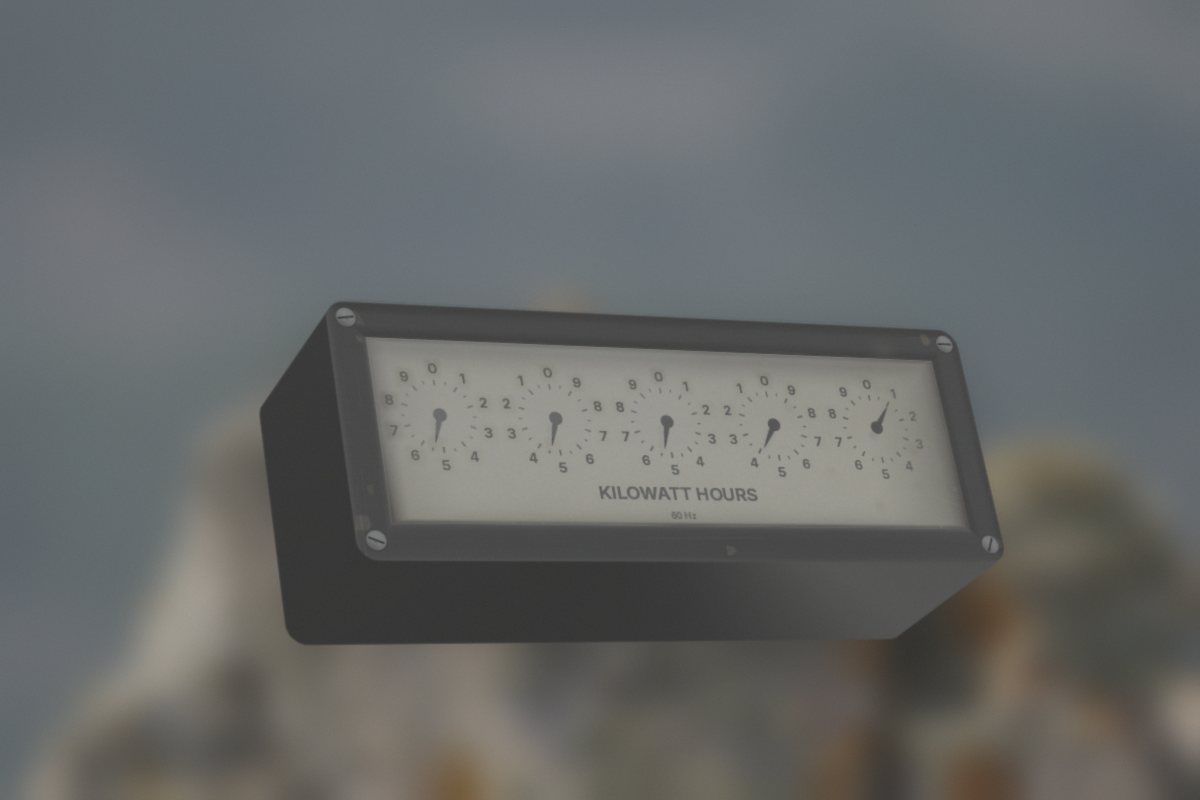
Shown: 54541 kWh
